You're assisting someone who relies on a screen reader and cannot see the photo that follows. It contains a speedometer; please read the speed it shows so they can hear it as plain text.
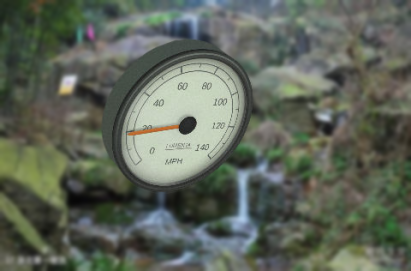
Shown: 20 mph
